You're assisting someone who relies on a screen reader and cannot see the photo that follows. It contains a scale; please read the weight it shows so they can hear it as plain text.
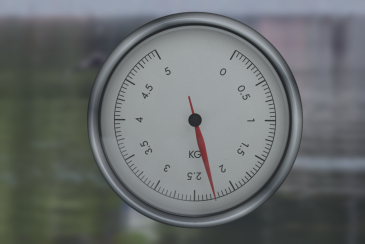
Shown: 2.25 kg
